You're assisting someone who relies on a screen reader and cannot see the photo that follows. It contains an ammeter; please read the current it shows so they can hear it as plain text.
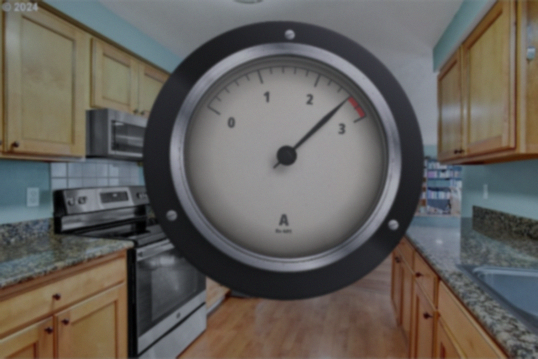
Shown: 2.6 A
